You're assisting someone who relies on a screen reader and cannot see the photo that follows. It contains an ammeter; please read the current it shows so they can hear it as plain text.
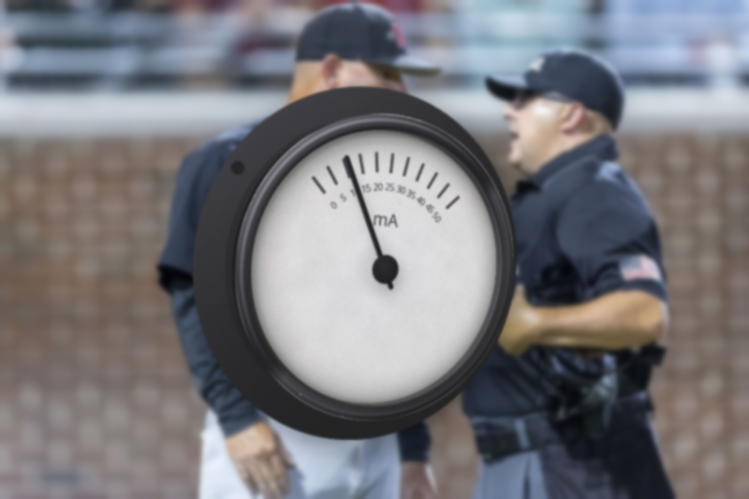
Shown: 10 mA
